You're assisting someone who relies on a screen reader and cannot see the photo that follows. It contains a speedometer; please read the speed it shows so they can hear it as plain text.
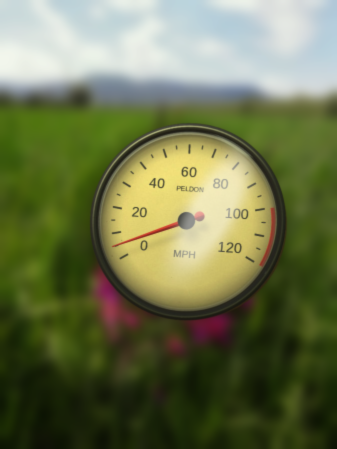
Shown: 5 mph
